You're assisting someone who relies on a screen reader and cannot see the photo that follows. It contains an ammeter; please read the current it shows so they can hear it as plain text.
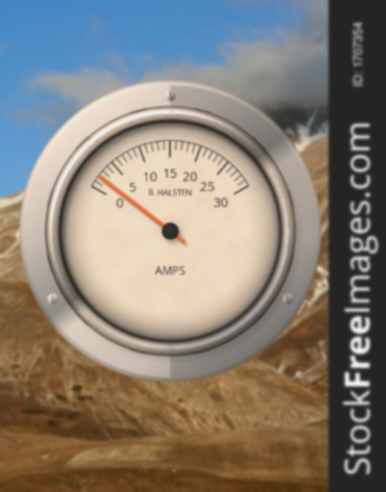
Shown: 2 A
